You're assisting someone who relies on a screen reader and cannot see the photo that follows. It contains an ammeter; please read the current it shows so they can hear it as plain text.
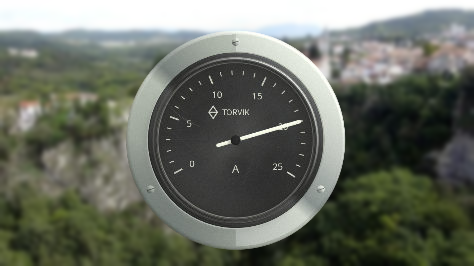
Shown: 20 A
